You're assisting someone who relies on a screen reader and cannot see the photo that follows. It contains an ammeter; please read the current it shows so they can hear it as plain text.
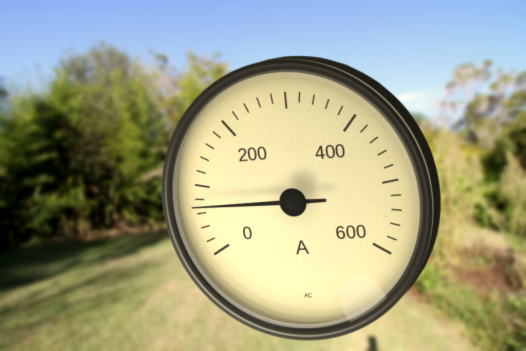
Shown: 70 A
